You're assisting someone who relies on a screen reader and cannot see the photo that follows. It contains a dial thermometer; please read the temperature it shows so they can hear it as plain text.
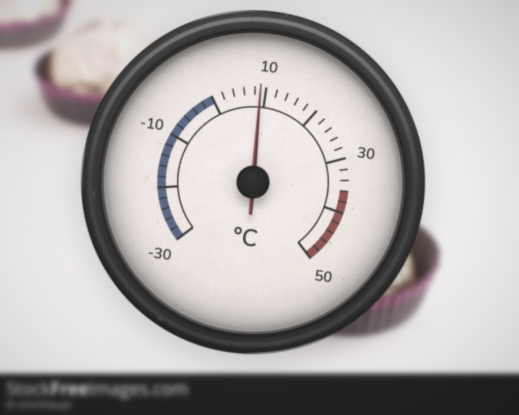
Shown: 9 °C
